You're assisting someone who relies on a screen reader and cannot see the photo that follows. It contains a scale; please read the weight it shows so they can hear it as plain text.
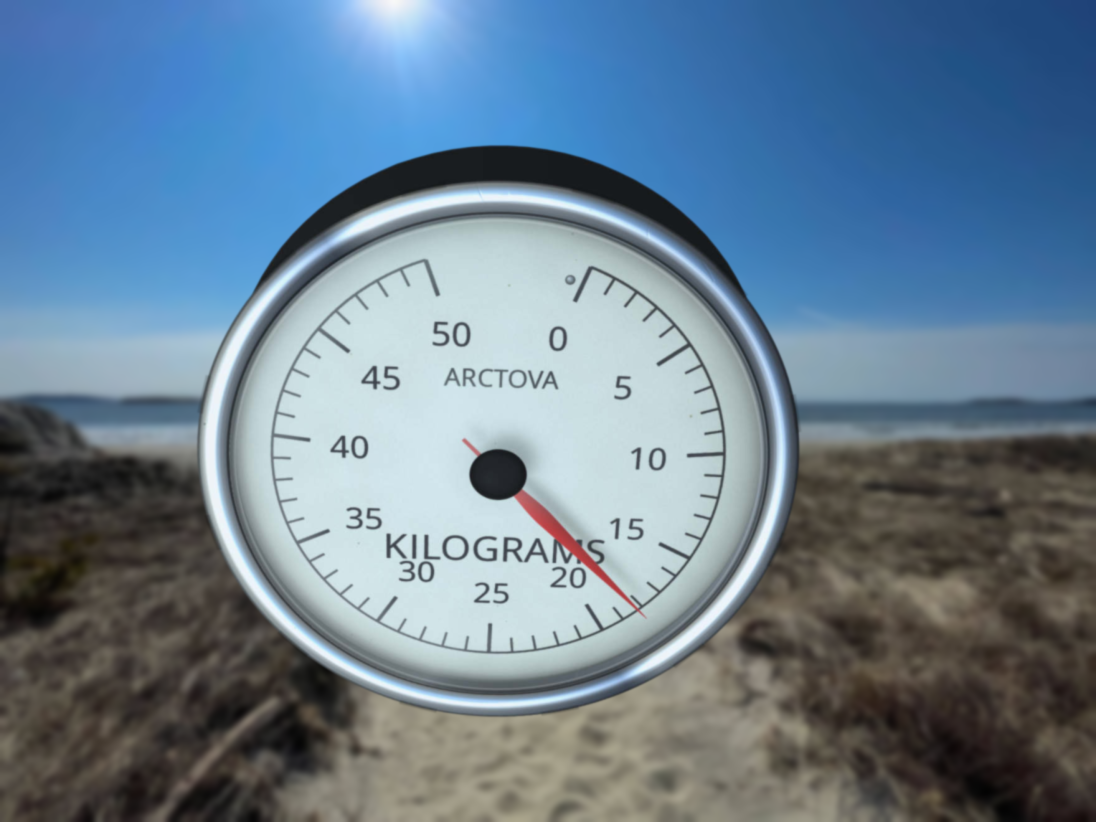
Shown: 18 kg
